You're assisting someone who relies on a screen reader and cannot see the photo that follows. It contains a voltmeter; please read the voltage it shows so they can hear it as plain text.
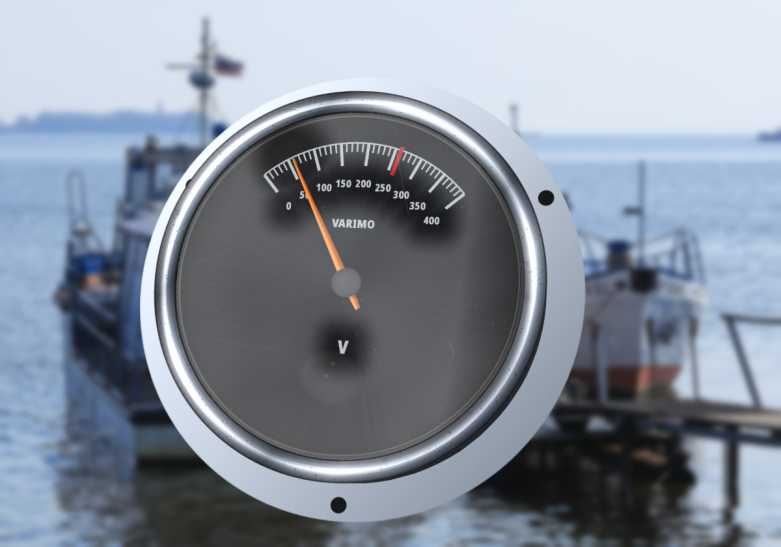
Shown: 60 V
